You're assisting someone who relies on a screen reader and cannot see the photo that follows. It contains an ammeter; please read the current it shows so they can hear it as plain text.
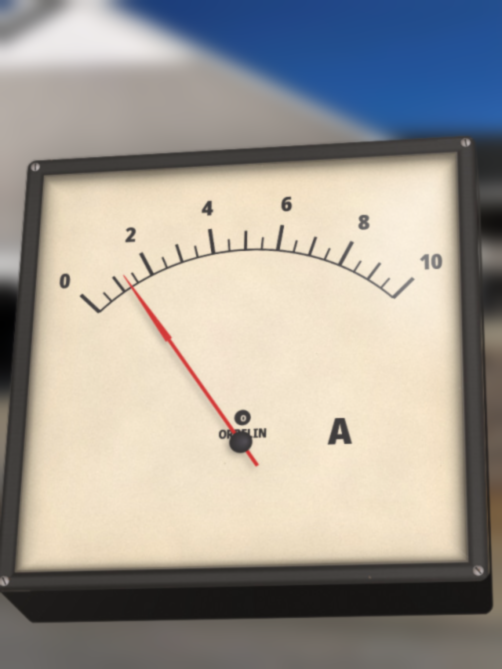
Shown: 1.25 A
